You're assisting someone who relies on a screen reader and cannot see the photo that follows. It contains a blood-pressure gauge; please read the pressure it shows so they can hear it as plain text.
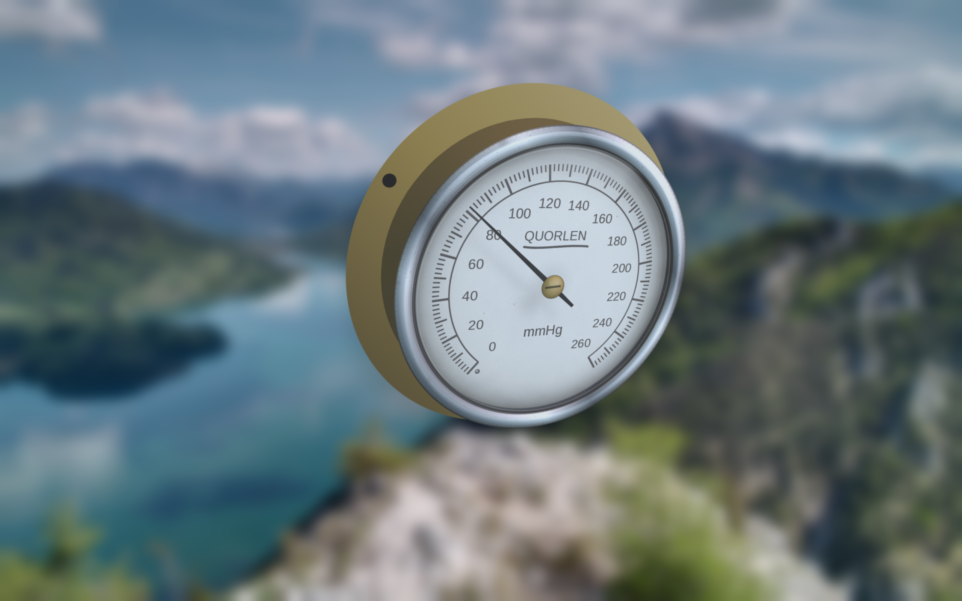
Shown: 82 mmHg
